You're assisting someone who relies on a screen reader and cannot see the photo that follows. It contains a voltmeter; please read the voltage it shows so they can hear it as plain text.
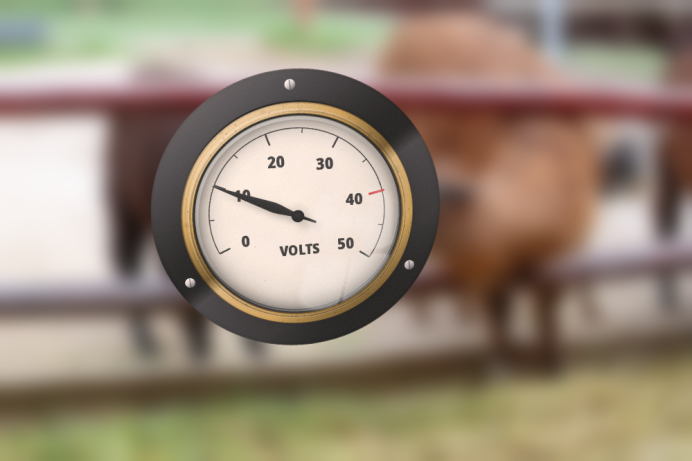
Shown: 10 V
